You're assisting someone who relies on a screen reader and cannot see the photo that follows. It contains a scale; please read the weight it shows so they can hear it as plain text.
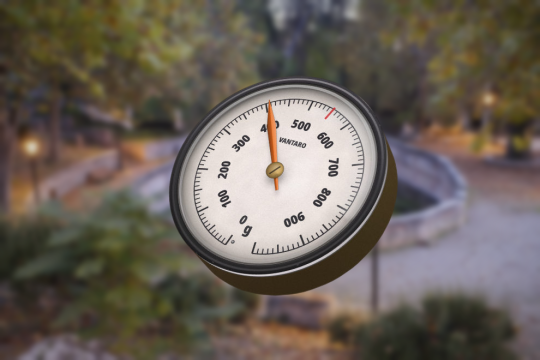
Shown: 410 g
